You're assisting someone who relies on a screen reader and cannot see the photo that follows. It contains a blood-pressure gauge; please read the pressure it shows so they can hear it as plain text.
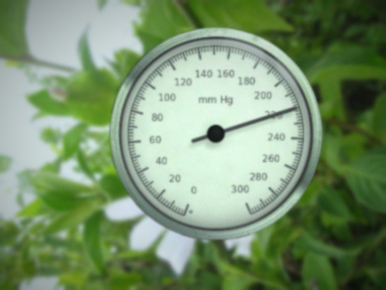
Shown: 220 mmHg
